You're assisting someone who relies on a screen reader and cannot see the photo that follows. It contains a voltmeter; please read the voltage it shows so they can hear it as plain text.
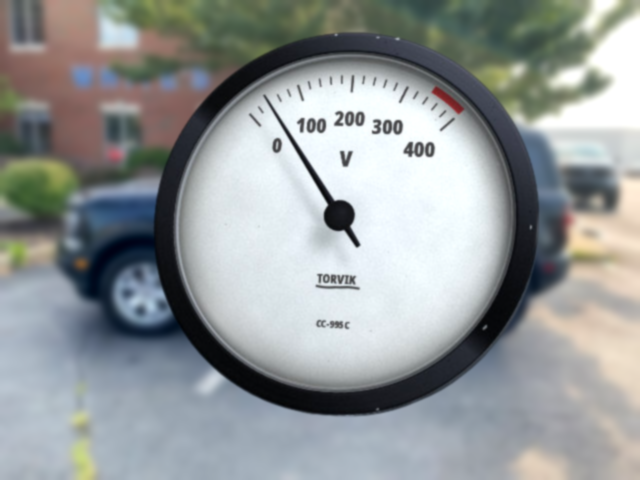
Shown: 40 V
